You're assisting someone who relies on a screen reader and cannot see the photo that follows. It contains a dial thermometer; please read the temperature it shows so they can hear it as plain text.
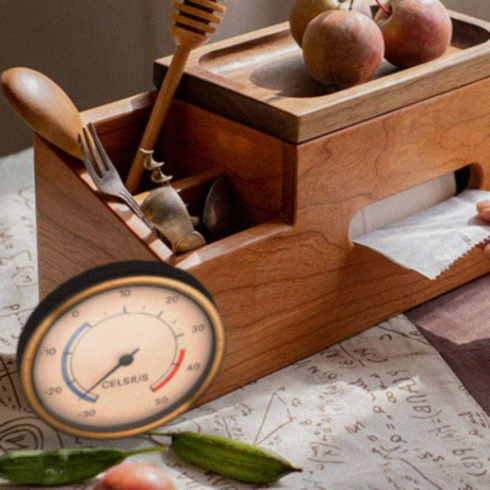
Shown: -25 °C
